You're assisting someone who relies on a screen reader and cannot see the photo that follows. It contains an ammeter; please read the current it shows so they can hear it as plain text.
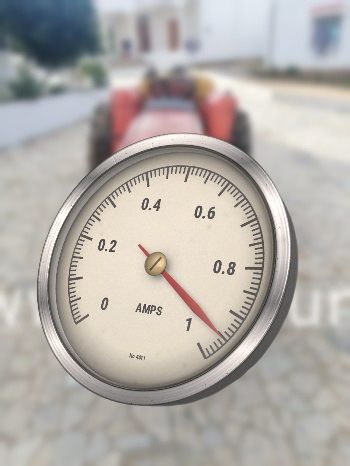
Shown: 0.95 A
